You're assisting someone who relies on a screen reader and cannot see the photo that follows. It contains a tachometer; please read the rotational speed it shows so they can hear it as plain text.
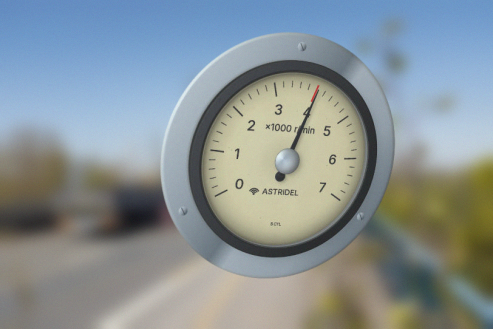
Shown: 4000 rpm
